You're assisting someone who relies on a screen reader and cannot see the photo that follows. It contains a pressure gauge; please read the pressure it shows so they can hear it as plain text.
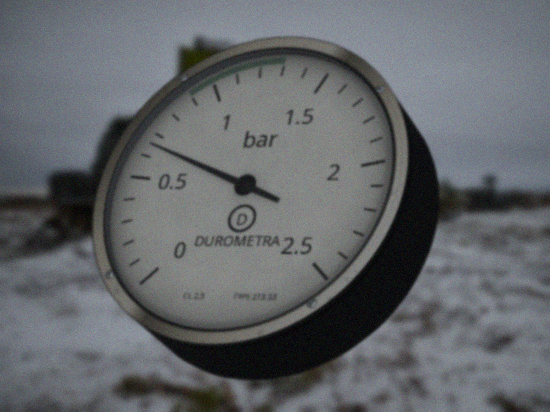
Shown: 0.65 bar
